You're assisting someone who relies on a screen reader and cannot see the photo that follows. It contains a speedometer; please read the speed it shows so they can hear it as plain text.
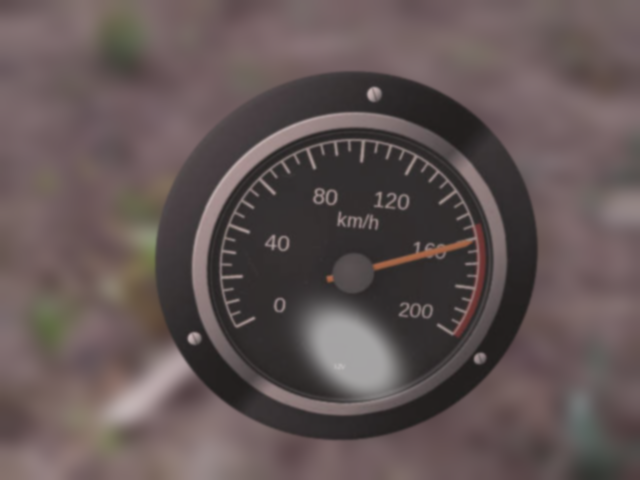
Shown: 160 km/h
